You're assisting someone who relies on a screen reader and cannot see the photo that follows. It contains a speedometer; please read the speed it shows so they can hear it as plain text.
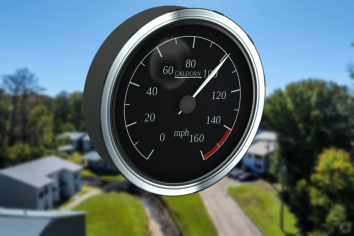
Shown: 100 mph
